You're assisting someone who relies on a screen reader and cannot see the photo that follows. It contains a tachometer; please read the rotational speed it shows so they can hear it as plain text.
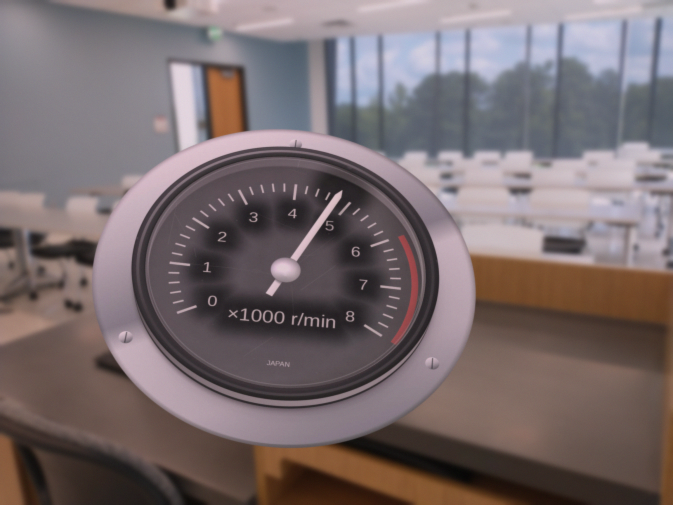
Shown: 4800 rpm
